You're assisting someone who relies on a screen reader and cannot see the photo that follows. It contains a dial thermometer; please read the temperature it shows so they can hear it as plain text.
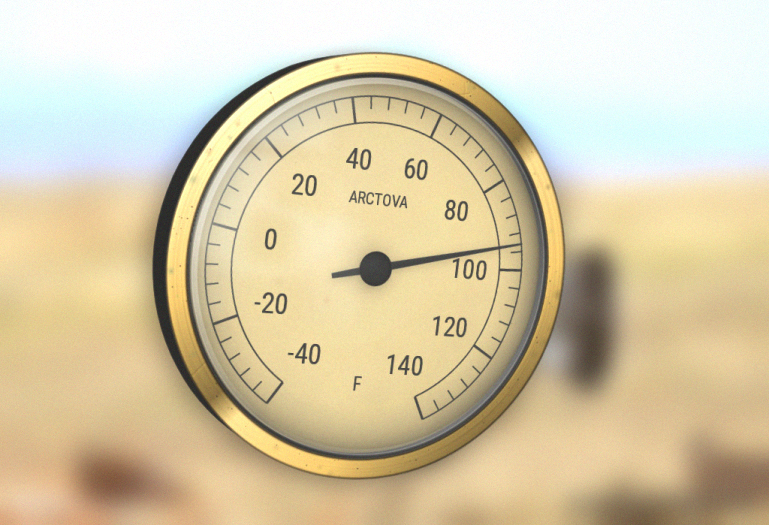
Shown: 94 °F
